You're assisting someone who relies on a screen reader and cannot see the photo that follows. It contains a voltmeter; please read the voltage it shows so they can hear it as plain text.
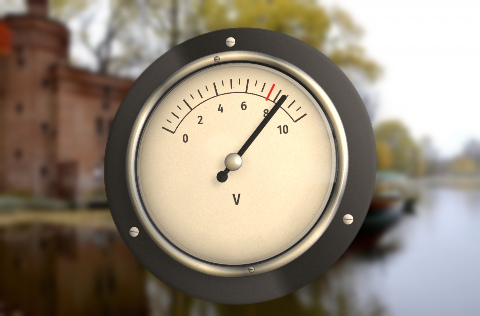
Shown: 8.5 V
